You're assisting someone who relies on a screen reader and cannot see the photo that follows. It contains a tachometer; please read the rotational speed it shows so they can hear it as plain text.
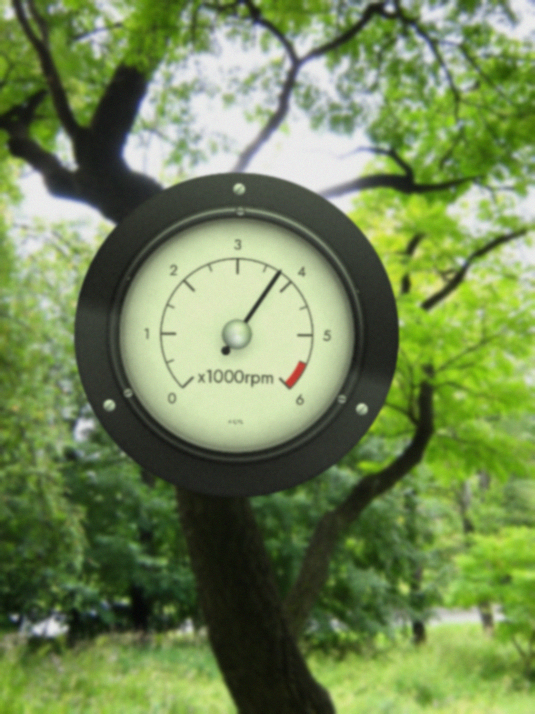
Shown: 3750 rpm
